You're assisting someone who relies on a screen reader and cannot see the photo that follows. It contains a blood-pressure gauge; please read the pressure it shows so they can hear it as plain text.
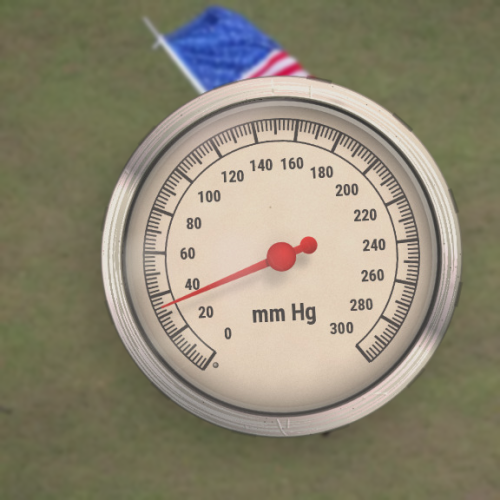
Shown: 34 mmHg
